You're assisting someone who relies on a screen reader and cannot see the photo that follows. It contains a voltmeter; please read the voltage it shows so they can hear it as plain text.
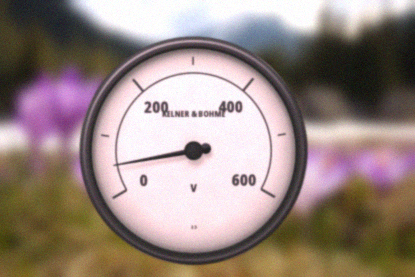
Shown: 50 V
